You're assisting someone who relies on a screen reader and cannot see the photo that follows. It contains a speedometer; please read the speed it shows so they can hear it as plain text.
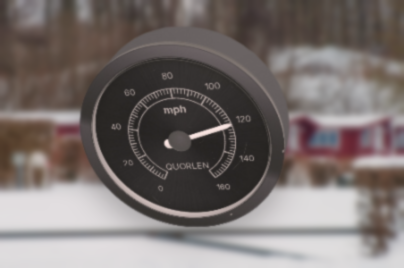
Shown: 120 mph
